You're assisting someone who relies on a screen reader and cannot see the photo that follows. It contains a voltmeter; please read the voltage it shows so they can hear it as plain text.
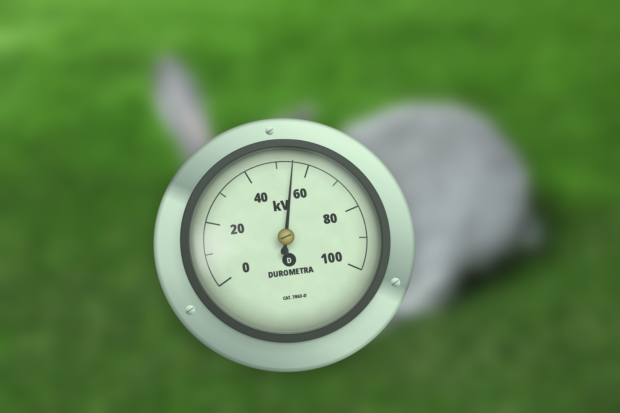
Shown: 55 kV
